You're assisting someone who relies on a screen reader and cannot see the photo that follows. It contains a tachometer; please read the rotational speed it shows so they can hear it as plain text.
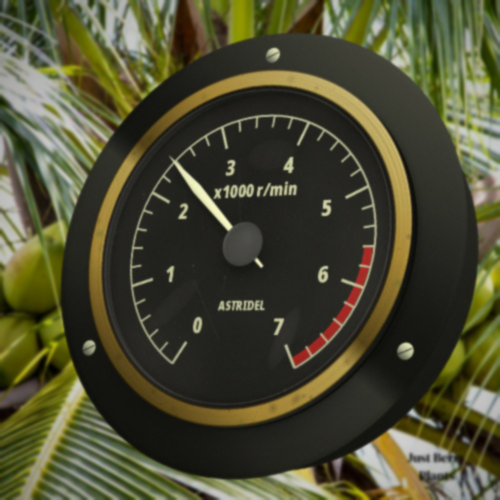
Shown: 2400 rpm
